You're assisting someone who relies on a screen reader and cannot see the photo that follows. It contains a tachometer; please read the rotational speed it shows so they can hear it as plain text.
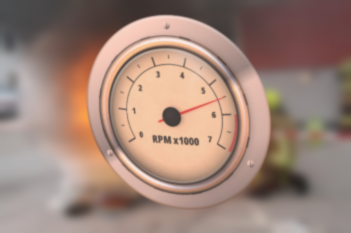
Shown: 5500 rpm
